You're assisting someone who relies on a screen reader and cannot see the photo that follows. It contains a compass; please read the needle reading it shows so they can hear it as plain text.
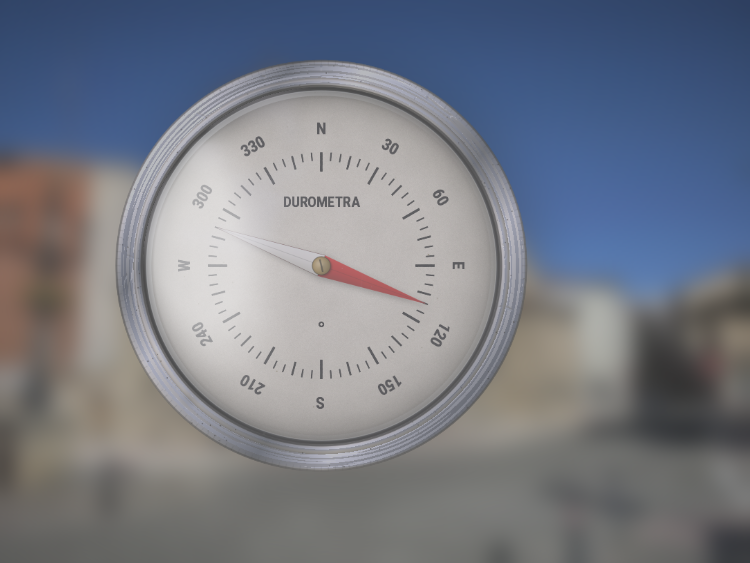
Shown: 110 °
